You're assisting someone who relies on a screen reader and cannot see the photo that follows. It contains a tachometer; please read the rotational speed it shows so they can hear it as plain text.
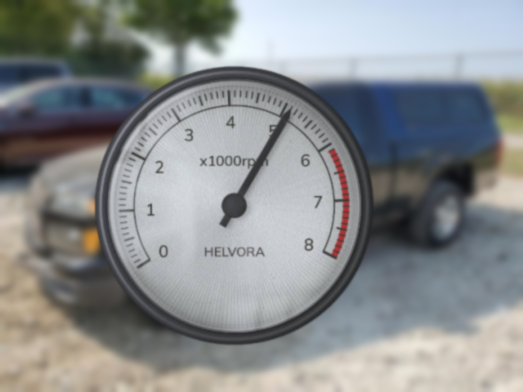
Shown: 5100 rpm
